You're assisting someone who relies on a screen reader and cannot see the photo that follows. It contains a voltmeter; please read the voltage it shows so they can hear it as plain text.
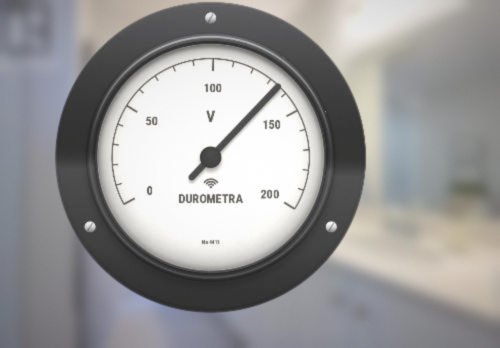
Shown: 135 V
